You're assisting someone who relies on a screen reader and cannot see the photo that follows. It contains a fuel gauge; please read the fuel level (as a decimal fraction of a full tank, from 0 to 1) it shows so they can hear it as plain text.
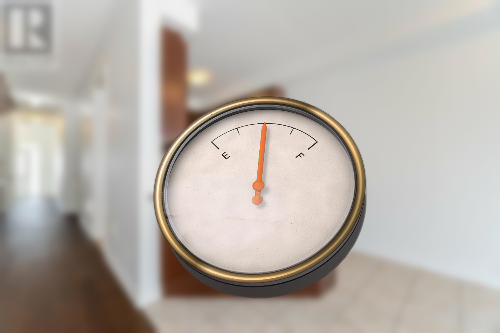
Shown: 0.5
